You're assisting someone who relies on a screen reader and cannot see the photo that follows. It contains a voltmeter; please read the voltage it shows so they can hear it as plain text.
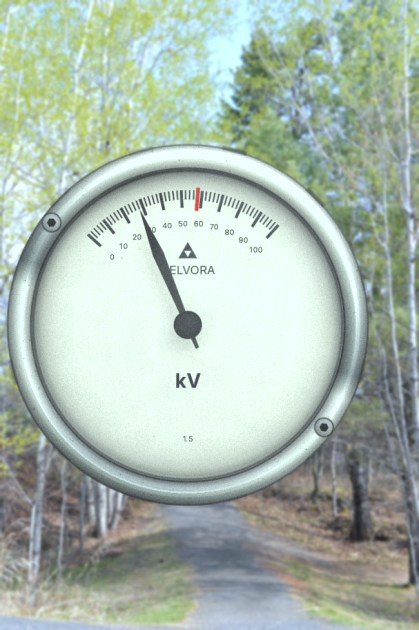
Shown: 28 kV
